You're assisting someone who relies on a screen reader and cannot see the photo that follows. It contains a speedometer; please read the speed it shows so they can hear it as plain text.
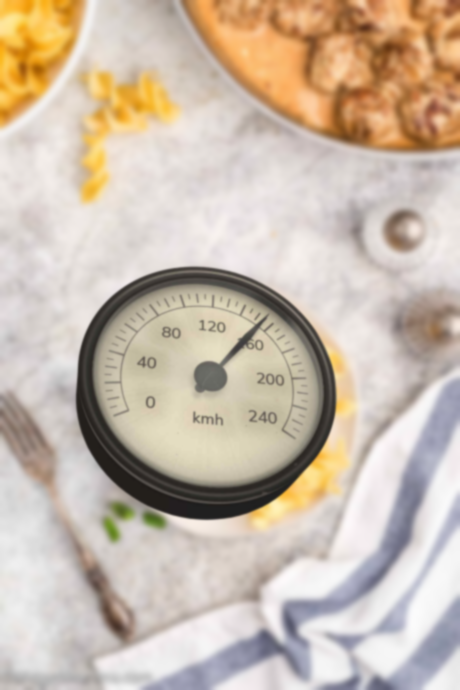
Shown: 155 km/h
